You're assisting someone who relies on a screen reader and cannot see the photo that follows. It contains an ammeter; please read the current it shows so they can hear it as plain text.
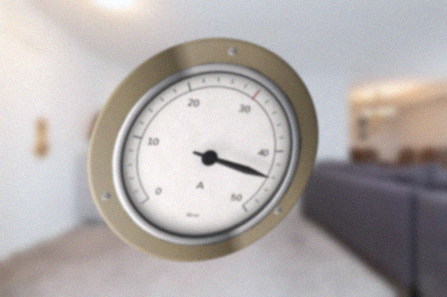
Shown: 44 A
